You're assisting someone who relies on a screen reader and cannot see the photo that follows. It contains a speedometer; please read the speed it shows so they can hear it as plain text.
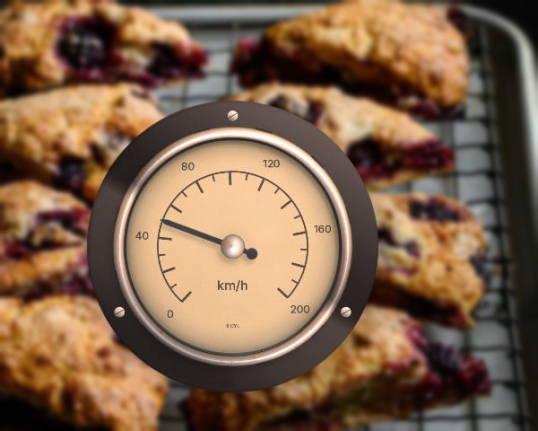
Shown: 50 km/h
